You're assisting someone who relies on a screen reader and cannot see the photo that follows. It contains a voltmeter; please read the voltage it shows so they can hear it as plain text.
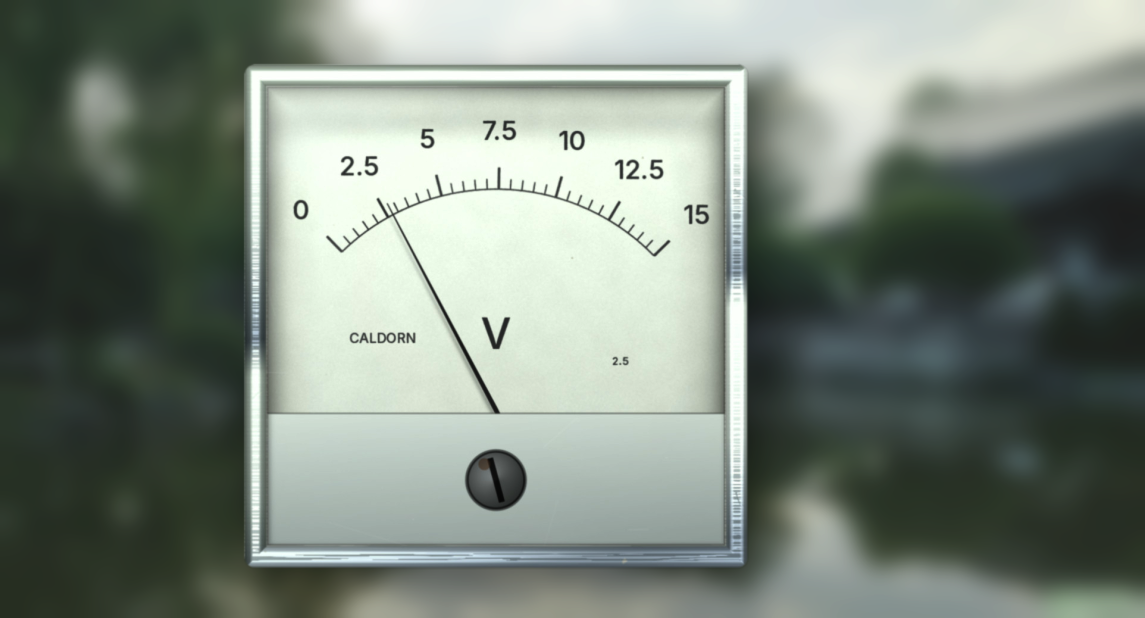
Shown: 2.75 V
